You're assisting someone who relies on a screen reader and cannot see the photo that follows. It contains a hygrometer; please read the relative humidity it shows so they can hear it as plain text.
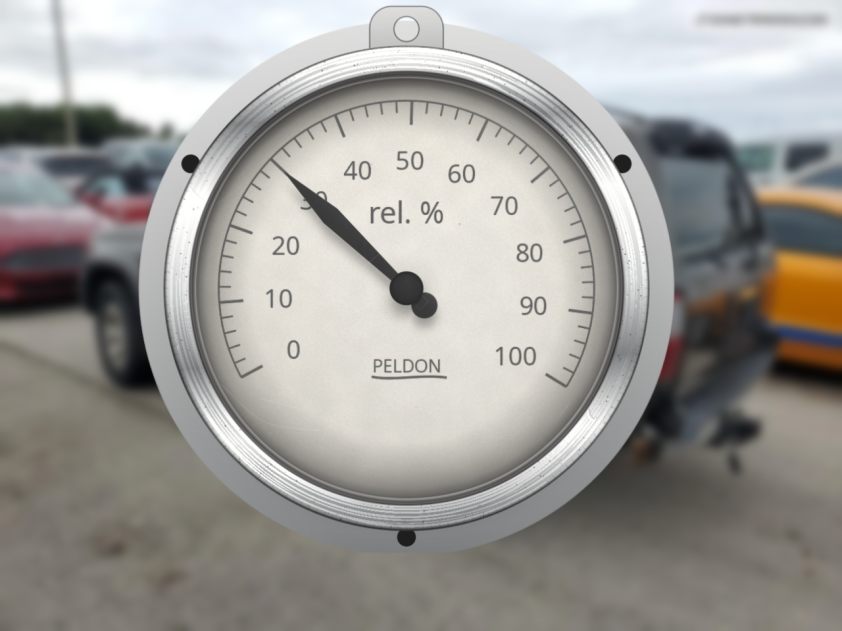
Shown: 30 %
